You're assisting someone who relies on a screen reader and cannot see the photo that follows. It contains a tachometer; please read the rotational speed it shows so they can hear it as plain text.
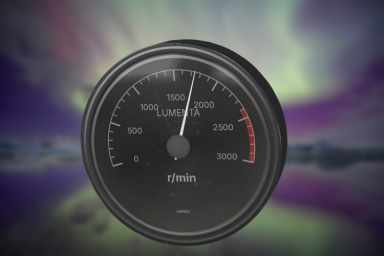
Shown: 1750 rpm
